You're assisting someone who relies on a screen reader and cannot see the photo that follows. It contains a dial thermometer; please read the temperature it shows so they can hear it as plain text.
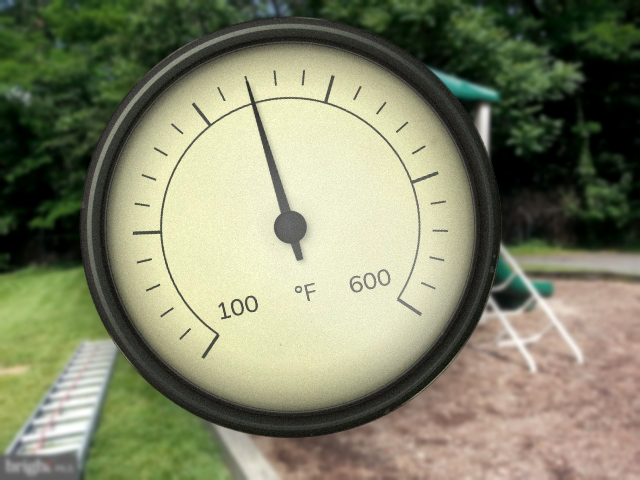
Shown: 340 °F
